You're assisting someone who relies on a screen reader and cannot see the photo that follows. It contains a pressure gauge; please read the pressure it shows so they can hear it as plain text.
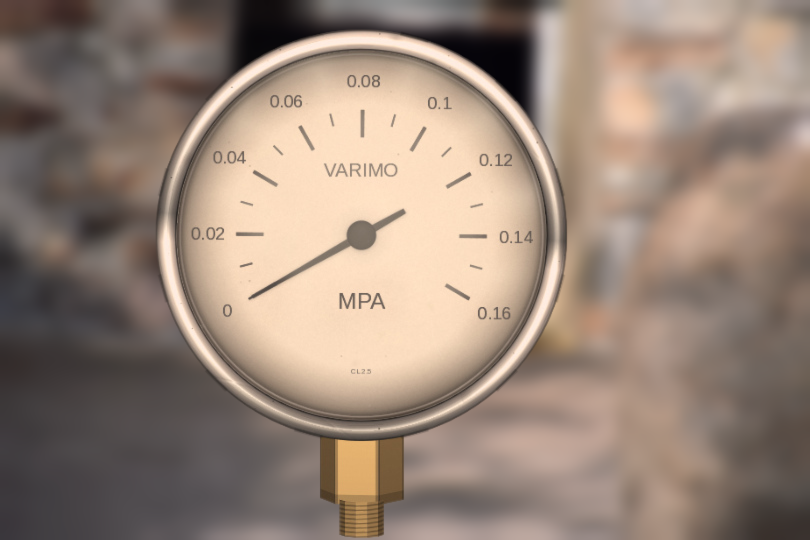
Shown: 0 MPa
